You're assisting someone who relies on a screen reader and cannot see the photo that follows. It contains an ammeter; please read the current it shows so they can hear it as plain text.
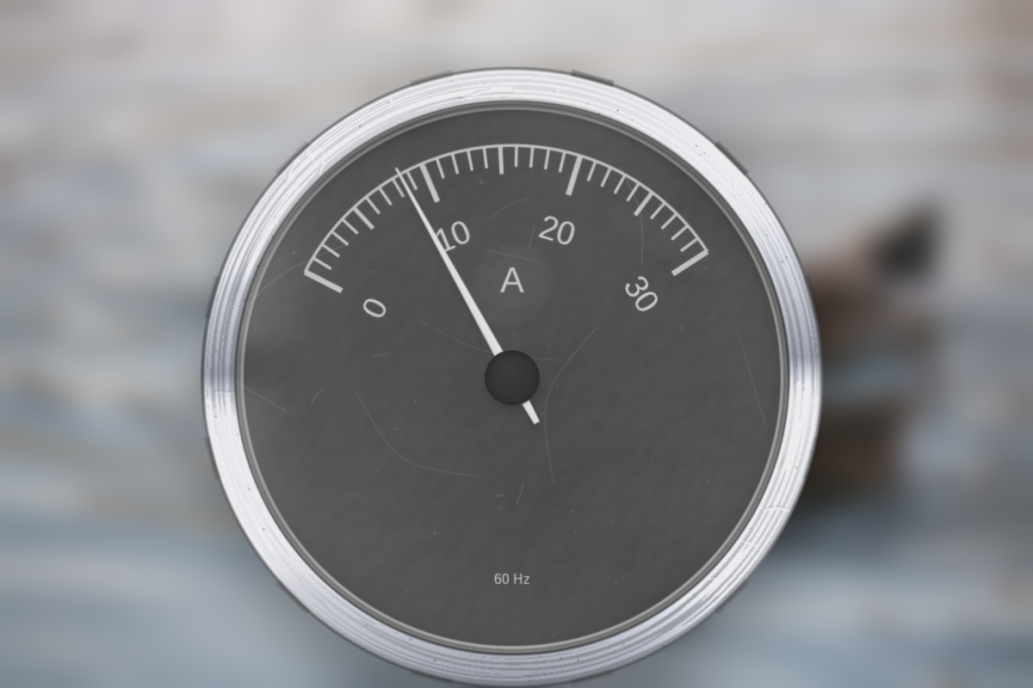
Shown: 8.5 A
